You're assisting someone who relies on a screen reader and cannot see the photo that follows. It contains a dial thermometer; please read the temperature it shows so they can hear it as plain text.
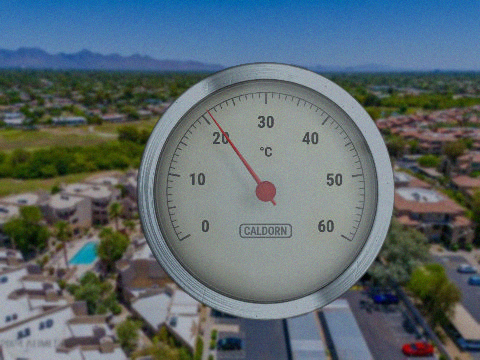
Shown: 21 °C
